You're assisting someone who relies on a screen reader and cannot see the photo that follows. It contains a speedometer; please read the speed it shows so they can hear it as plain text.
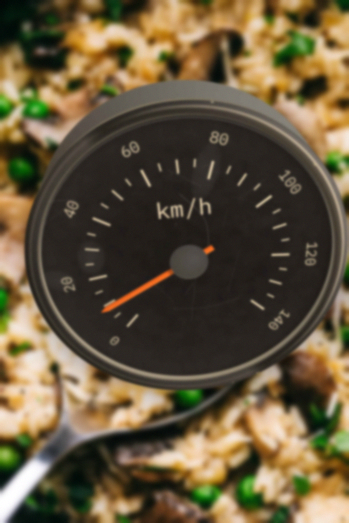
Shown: 10 km/h
